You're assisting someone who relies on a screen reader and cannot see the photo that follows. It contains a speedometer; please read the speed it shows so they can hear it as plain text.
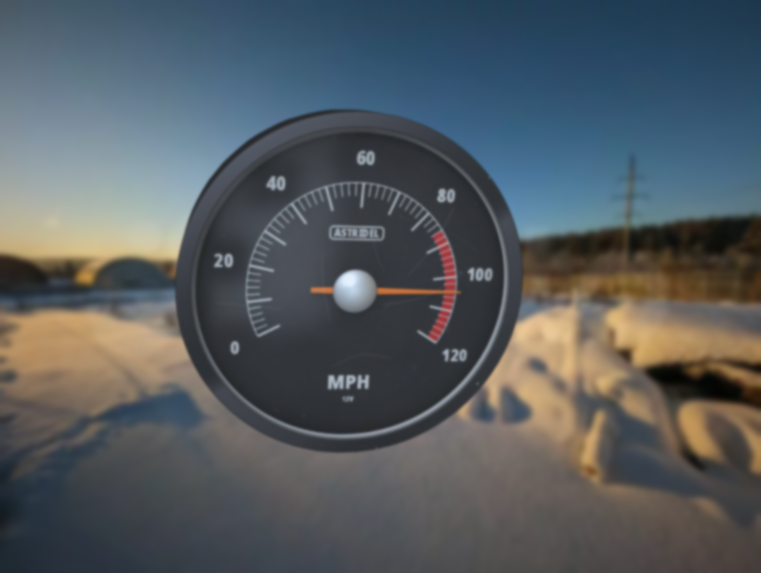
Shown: 104 mph
